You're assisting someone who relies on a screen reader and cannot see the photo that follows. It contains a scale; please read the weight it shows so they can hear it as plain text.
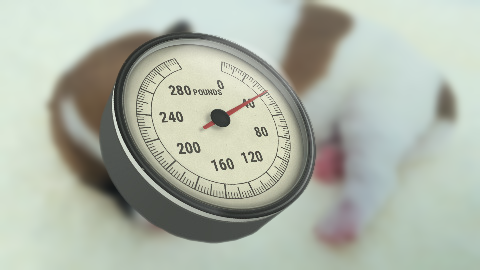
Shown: 40 lb
